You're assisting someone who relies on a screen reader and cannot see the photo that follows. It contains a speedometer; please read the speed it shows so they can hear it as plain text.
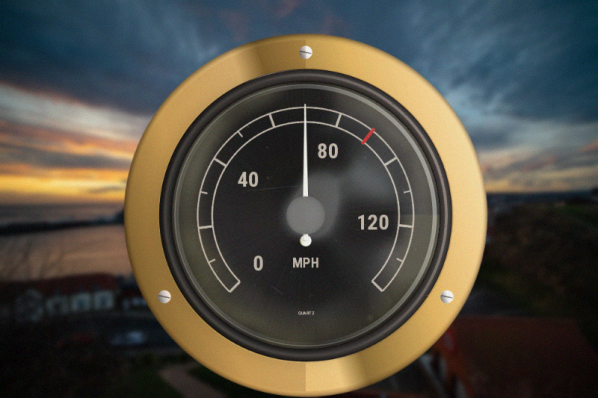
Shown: 70 mph
